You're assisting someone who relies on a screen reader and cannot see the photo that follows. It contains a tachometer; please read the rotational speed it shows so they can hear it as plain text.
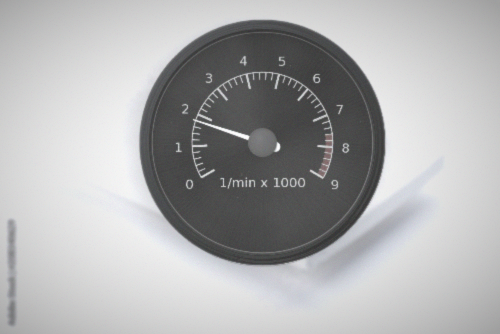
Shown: 1800 rpm
